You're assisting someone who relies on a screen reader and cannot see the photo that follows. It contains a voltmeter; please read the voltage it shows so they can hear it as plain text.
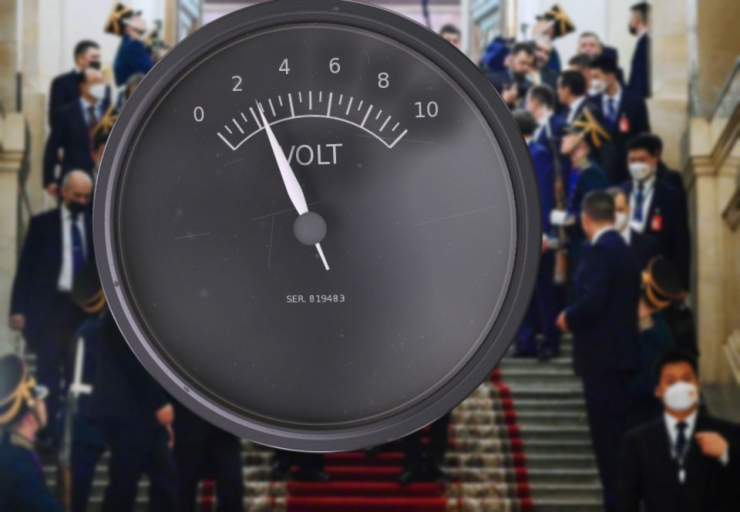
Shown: 2.5 V
